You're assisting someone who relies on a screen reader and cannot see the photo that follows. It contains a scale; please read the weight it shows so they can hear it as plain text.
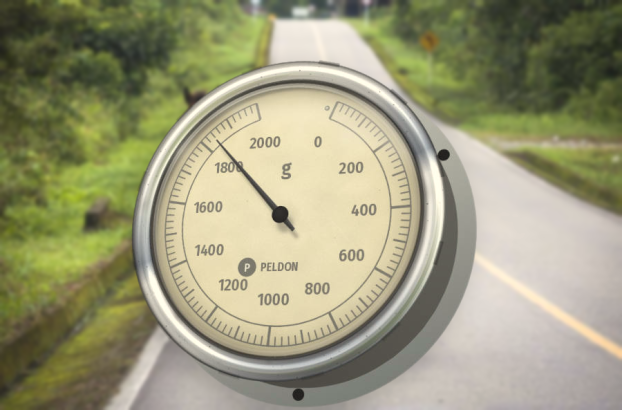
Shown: 1840 g
